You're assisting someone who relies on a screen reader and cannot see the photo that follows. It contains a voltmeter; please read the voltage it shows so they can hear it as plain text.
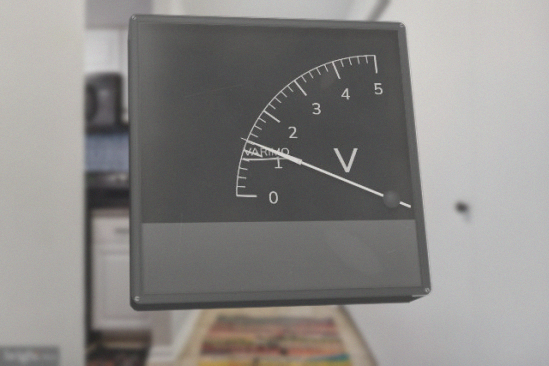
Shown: 1.2 V
